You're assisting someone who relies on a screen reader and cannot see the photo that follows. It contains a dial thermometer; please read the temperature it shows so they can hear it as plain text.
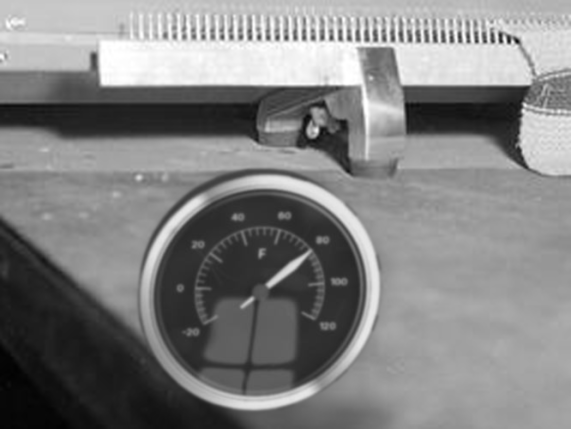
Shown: 80 °F
